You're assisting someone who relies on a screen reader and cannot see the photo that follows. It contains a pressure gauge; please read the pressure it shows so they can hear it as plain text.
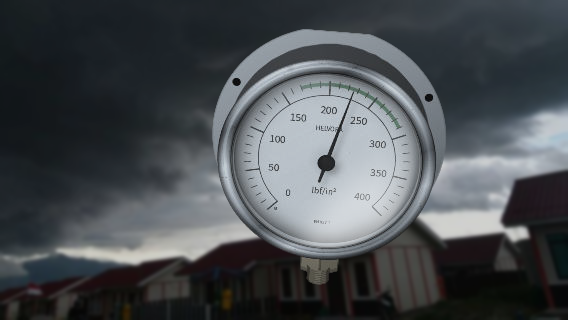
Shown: 225 psi
